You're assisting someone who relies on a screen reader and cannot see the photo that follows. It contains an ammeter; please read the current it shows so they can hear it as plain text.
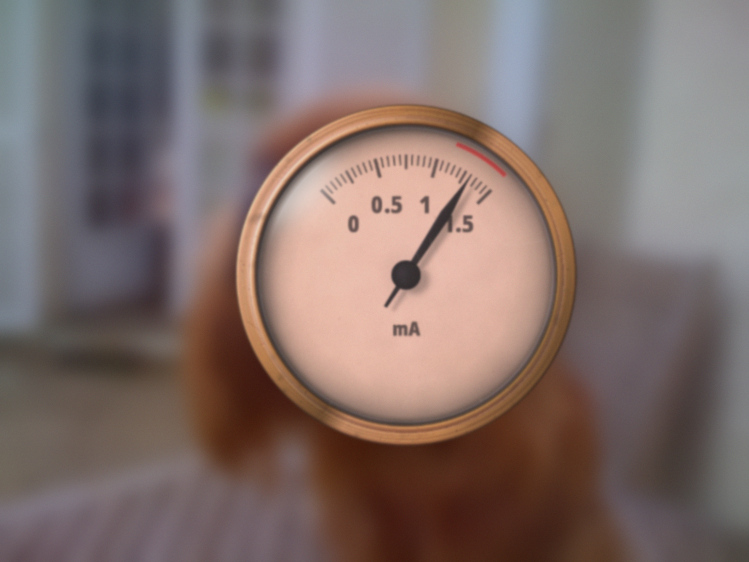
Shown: 1.3 mA
